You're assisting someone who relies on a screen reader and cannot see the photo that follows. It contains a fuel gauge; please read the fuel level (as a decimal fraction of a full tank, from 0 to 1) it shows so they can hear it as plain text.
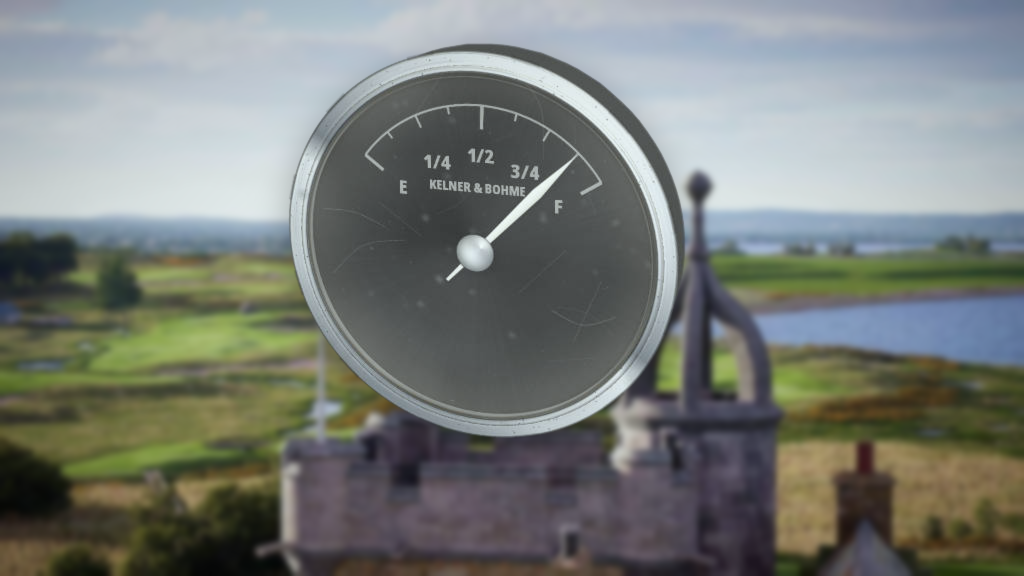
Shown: 0.875
